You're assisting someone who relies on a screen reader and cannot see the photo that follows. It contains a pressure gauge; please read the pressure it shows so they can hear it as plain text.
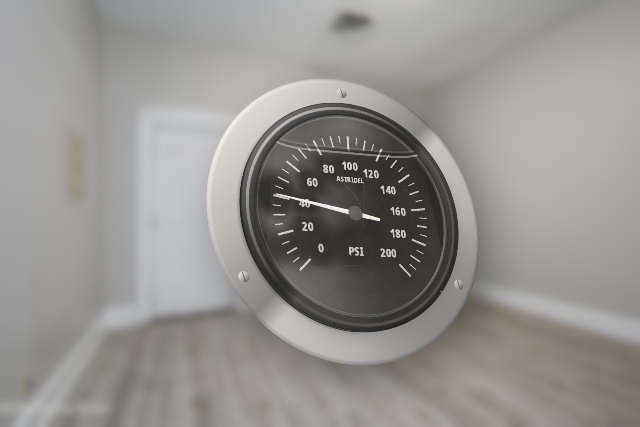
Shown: 40 psi
